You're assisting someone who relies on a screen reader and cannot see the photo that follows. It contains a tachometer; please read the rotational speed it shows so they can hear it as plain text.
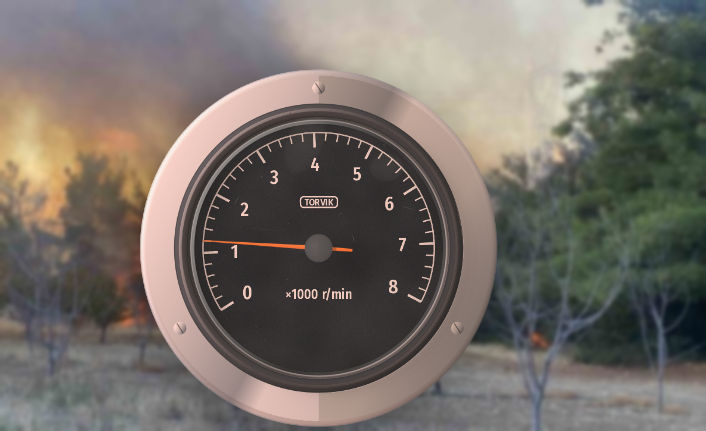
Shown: 1200 rpm
